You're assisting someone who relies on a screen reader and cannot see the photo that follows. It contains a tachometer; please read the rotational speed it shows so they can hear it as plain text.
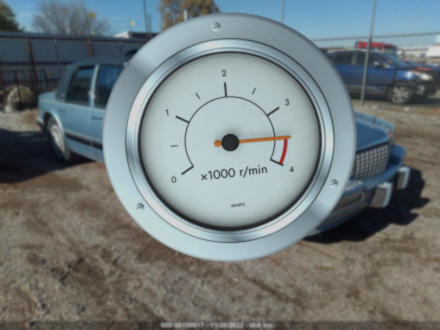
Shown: 3500 rpm
